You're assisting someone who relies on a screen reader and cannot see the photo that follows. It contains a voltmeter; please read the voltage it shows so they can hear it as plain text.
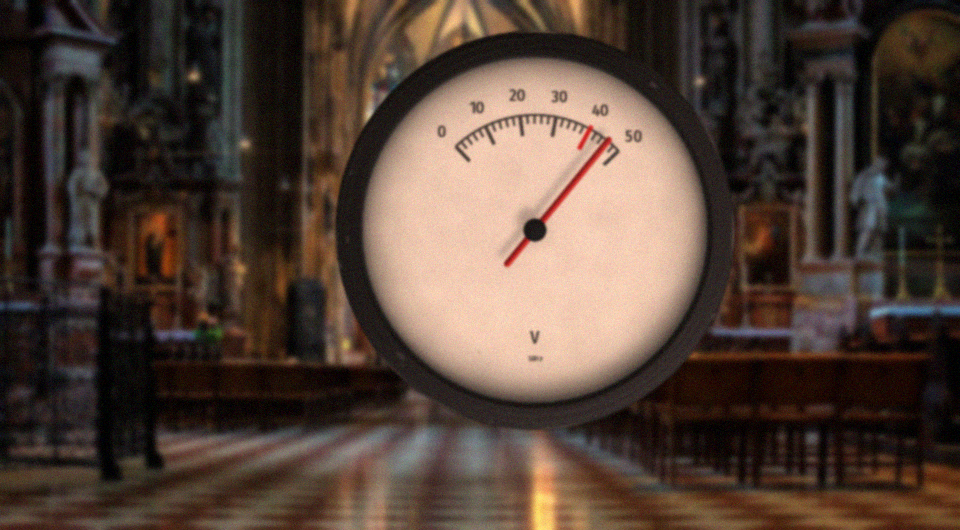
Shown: 46 V
